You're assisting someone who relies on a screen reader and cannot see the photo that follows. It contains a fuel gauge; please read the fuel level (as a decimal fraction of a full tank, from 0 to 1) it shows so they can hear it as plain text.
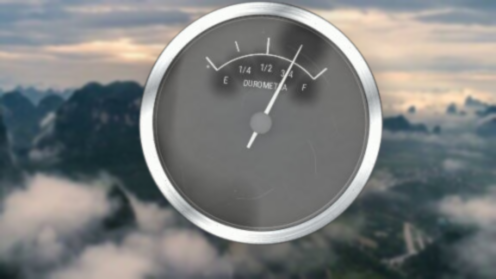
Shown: 0.75
